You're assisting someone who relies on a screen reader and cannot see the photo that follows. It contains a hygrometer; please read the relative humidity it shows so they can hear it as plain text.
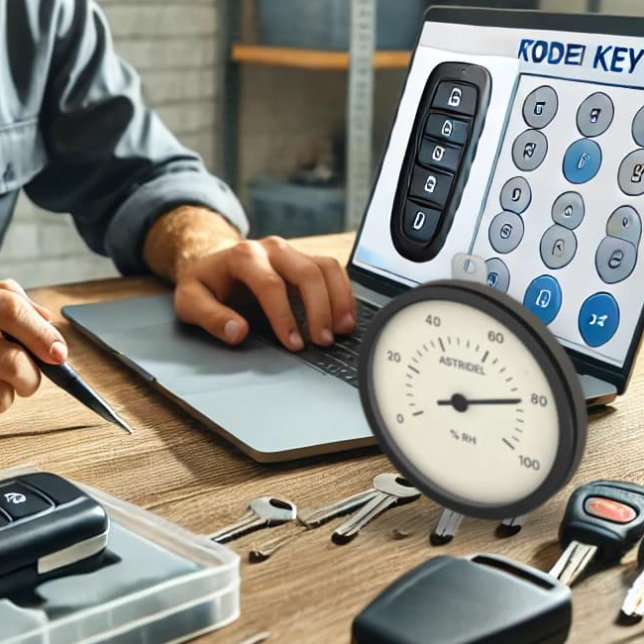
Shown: 80 %
